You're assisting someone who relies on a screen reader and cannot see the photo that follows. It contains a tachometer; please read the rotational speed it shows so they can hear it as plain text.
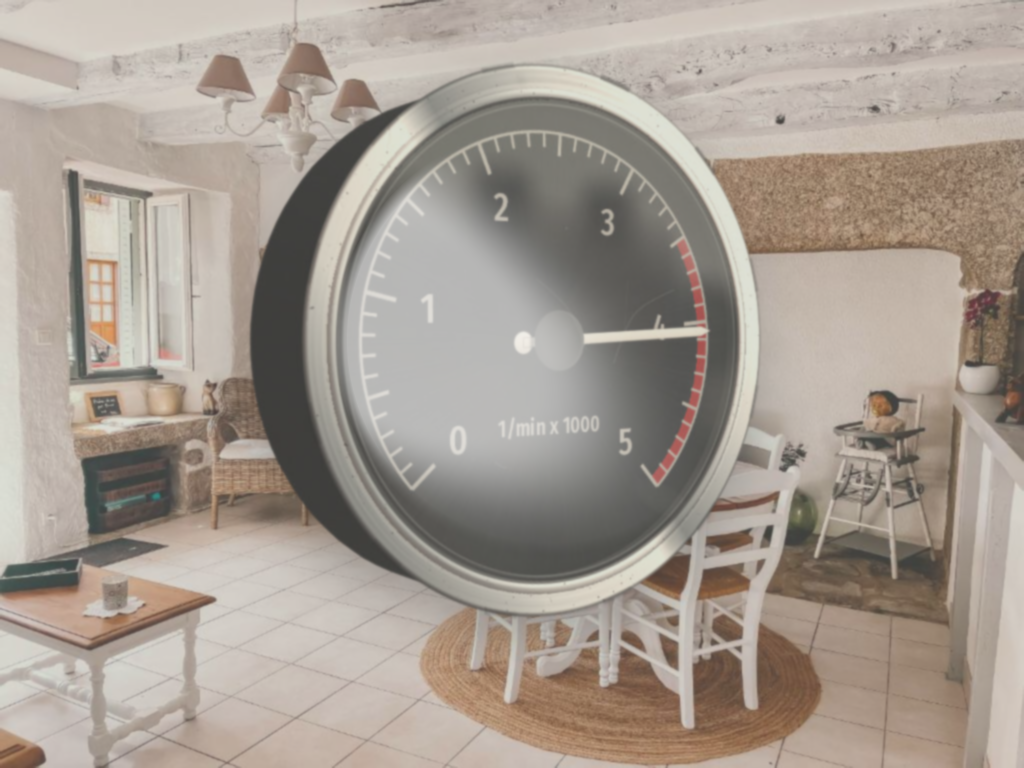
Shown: 4050 rpm
